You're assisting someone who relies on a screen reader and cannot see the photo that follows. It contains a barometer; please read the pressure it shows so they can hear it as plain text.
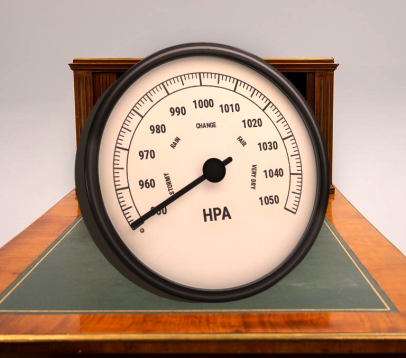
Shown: 951 hPa
